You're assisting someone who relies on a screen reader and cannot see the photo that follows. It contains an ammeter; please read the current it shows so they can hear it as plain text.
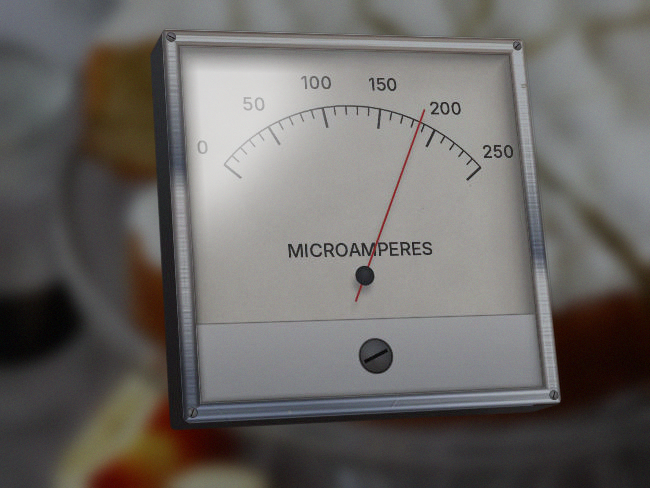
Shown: 185 µA
